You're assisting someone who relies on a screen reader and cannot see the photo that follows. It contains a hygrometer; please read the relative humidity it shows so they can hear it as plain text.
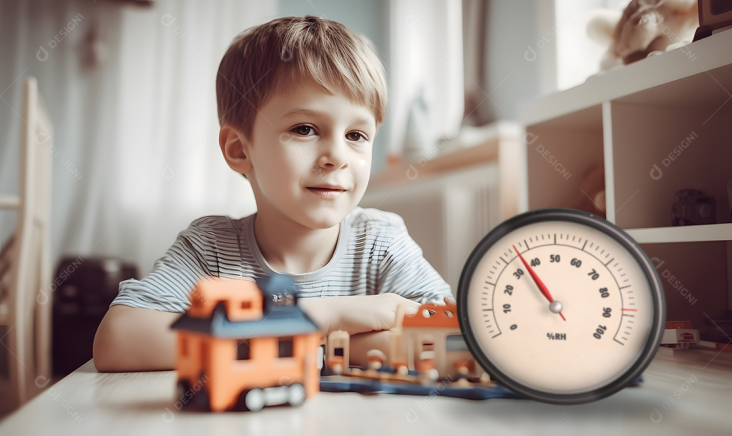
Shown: 36 %
